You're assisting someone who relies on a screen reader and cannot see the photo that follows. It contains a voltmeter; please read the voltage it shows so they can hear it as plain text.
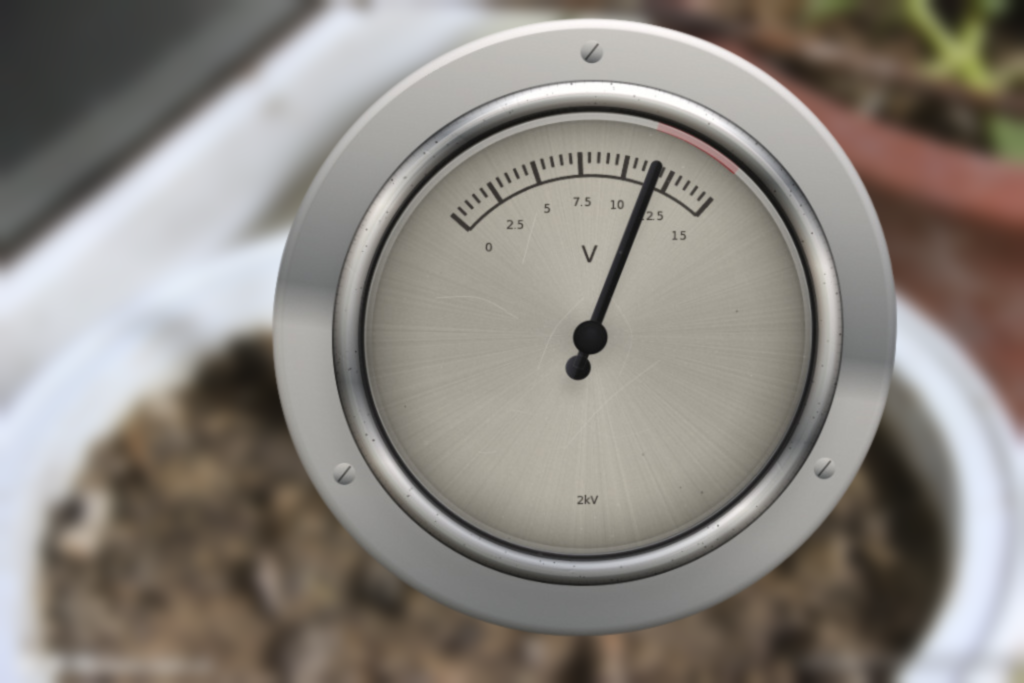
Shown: 11.5 V
